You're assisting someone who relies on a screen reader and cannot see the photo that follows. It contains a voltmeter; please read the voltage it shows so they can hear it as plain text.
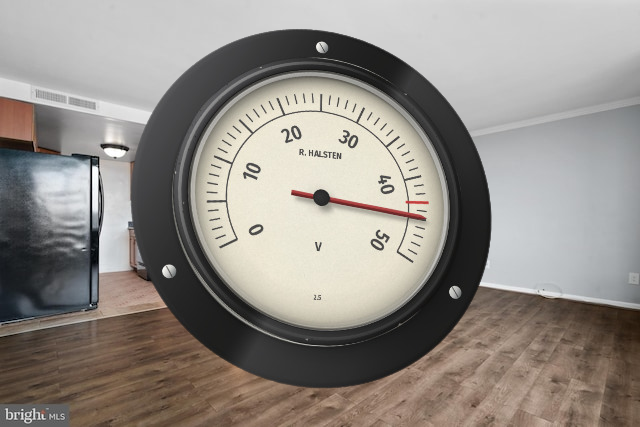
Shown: 45 V
